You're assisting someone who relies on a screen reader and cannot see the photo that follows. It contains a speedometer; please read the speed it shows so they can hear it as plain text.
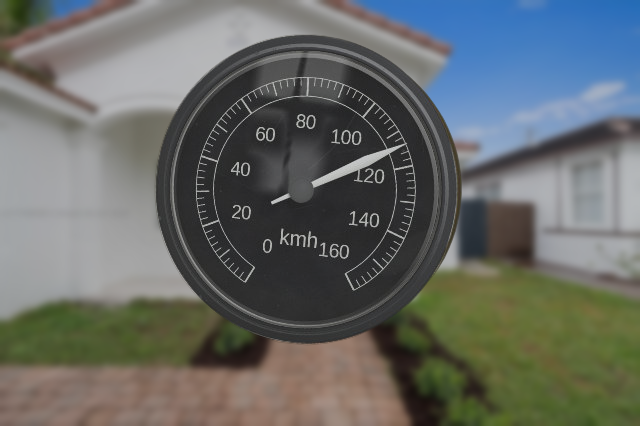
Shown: 114 km/h
